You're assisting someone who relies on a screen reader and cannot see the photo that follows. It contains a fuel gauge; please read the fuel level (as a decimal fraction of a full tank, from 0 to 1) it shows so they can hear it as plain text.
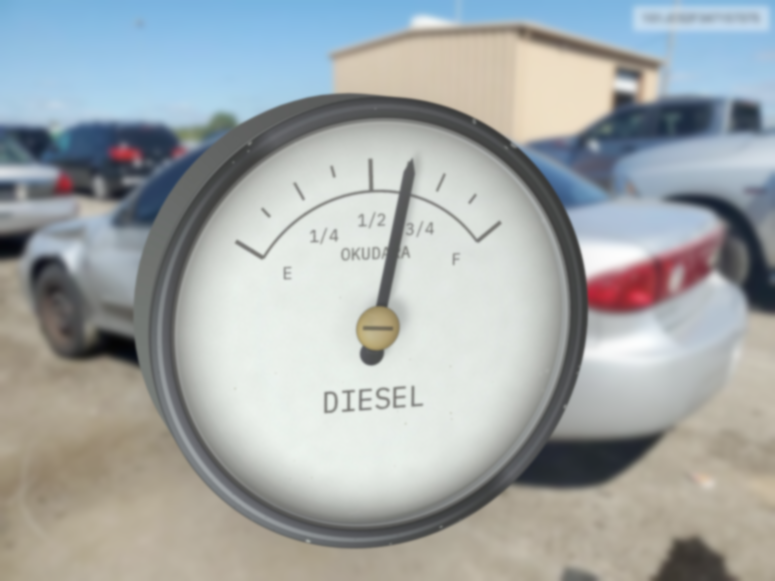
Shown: 0.625
